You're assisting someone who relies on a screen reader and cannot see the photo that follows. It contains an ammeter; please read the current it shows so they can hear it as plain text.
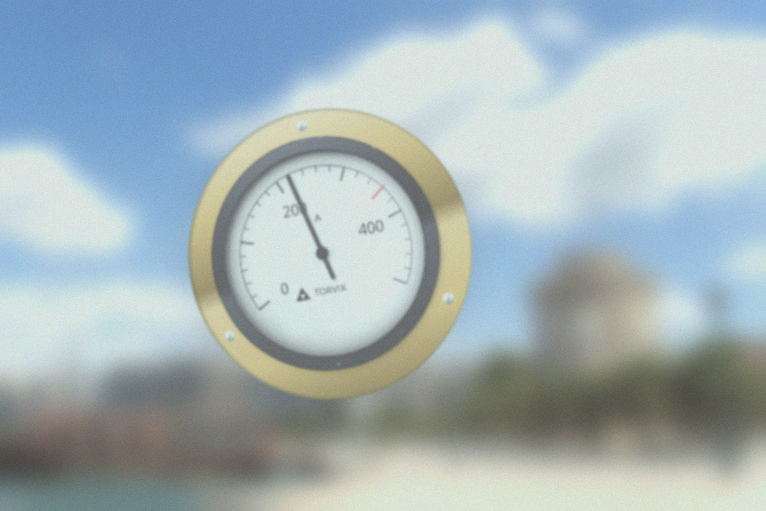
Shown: 220 A
